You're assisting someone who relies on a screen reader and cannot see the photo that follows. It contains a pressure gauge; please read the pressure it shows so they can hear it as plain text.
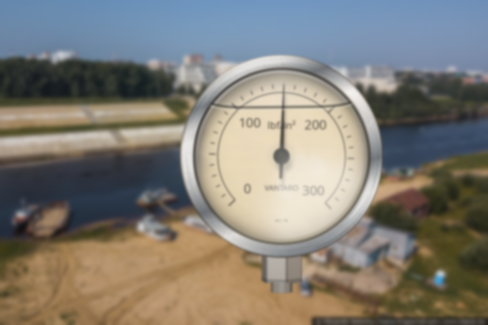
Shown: 150 psi
